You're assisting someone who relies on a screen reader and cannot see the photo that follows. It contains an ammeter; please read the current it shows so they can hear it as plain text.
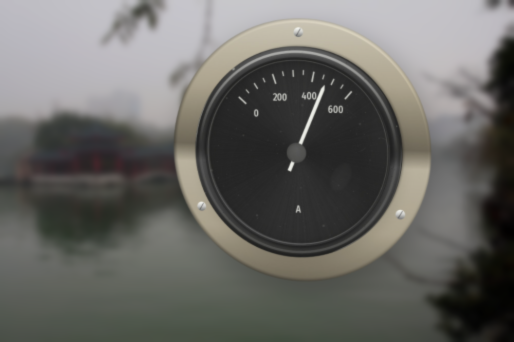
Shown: 475 A
